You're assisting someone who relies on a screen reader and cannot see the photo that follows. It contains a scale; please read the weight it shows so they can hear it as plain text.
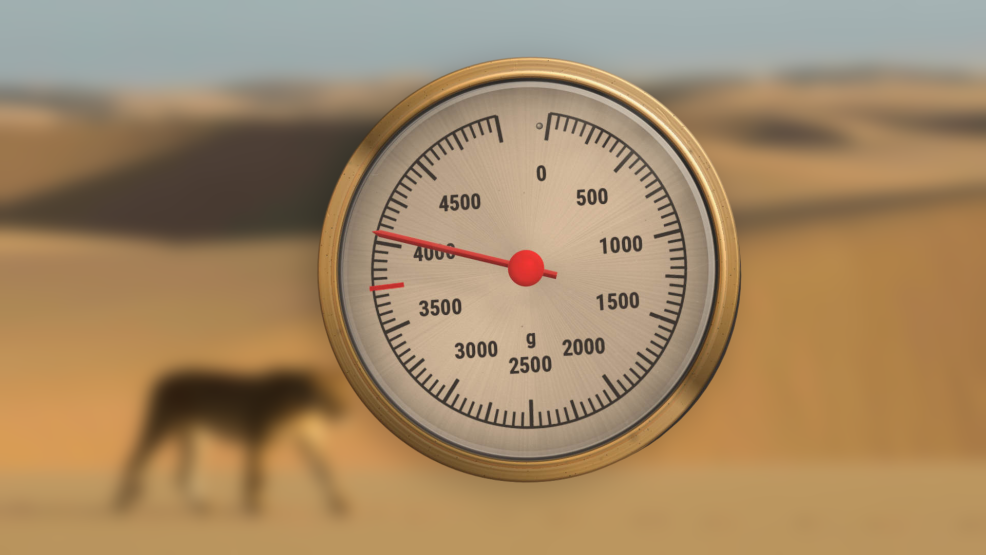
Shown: 4050 g
